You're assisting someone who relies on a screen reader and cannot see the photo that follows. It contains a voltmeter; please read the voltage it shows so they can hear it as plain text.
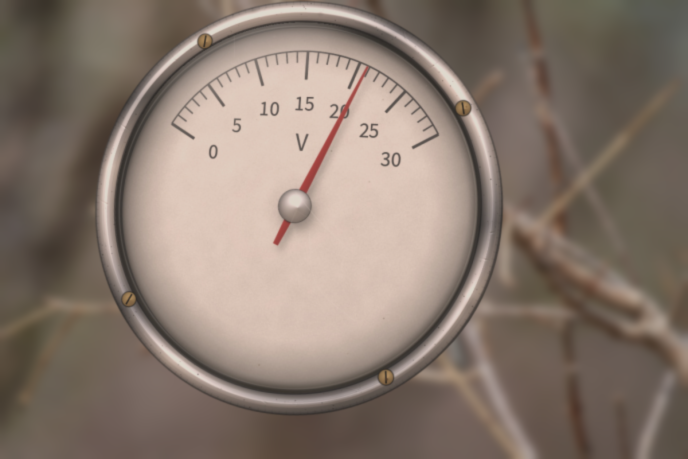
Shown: 21 V
